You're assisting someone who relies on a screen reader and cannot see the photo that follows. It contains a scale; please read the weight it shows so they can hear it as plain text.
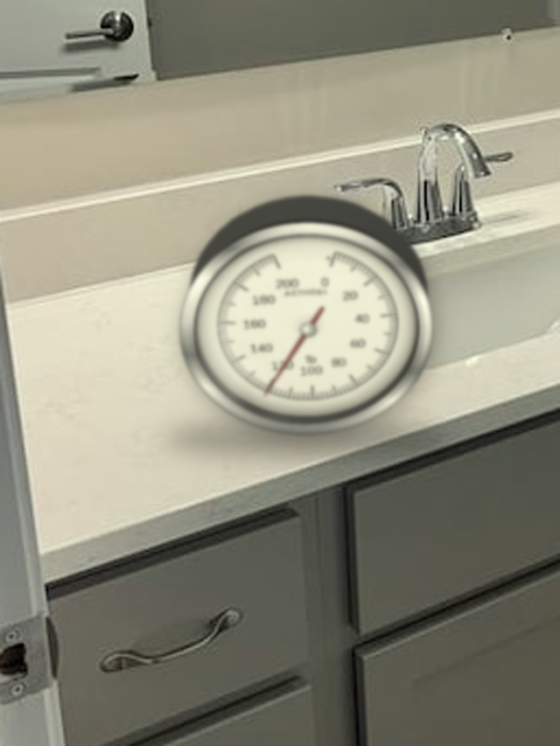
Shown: 120 lb
